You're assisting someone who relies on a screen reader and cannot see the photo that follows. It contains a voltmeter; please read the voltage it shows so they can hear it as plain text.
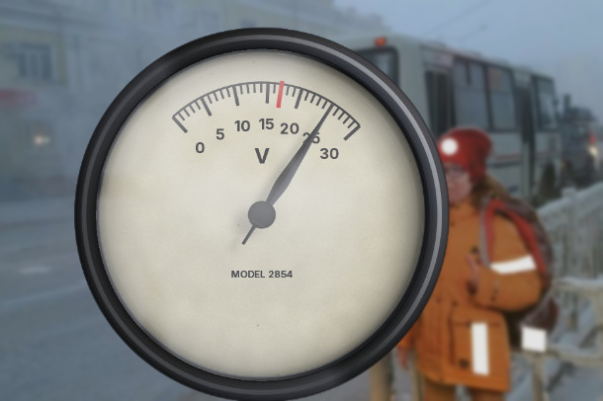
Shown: 25 V
